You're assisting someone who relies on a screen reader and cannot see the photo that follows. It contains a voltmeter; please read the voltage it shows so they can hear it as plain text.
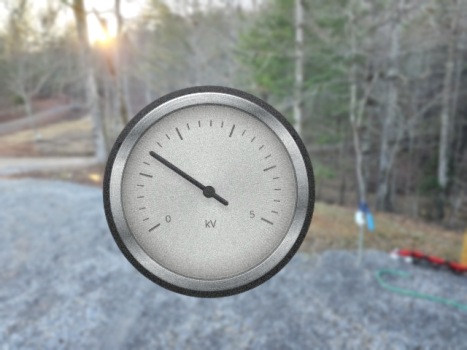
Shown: 1.4 kV
